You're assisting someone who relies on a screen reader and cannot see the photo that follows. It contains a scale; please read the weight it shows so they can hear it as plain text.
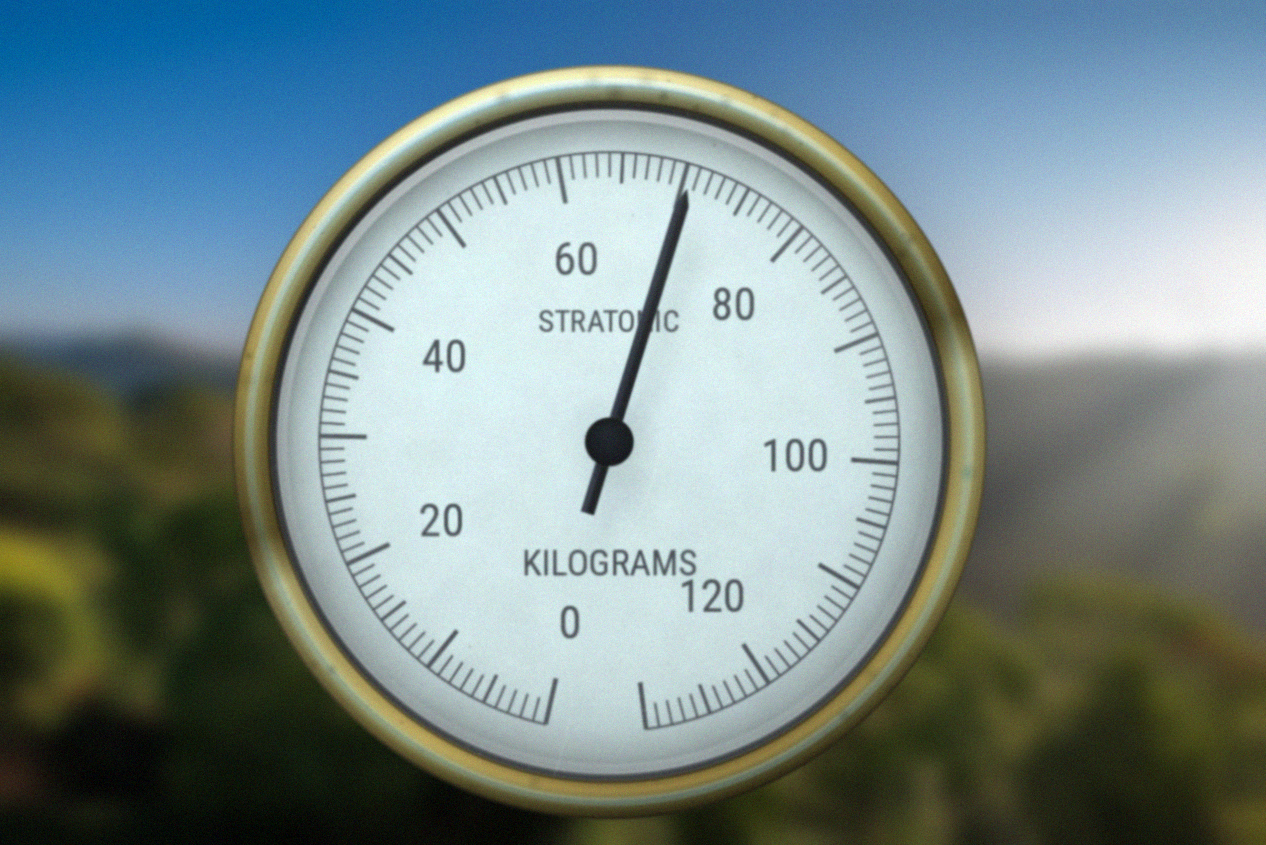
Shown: 70.5 kg
